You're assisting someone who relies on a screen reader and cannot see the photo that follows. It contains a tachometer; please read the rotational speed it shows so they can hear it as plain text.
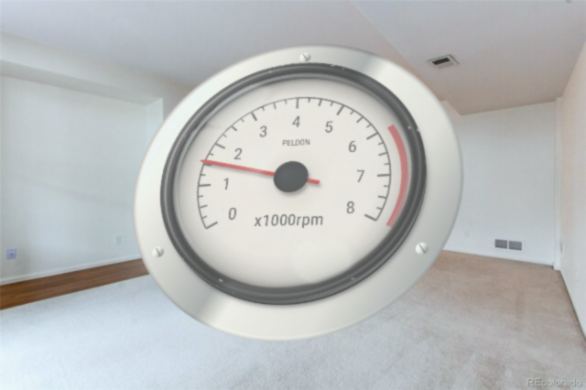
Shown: 1500 rpm
